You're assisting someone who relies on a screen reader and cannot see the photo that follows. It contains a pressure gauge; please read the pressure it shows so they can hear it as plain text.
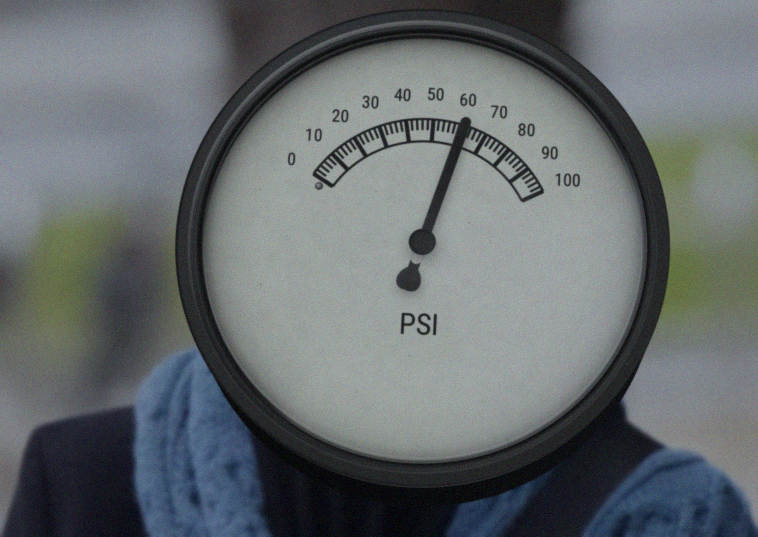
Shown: 62 psi
